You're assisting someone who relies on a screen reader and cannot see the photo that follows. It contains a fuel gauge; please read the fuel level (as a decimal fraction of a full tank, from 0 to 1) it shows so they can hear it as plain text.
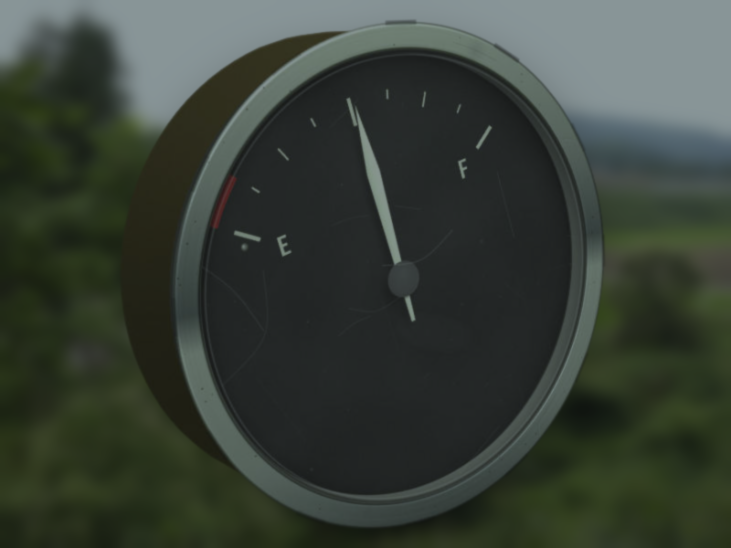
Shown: 0.5
